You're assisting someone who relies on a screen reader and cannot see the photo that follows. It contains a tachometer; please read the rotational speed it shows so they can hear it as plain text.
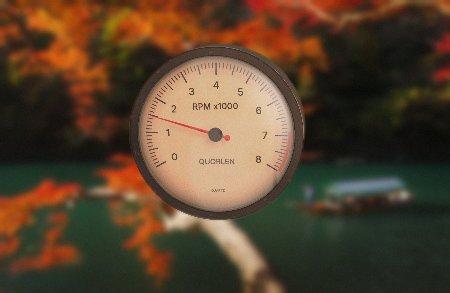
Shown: 1500 rpm
